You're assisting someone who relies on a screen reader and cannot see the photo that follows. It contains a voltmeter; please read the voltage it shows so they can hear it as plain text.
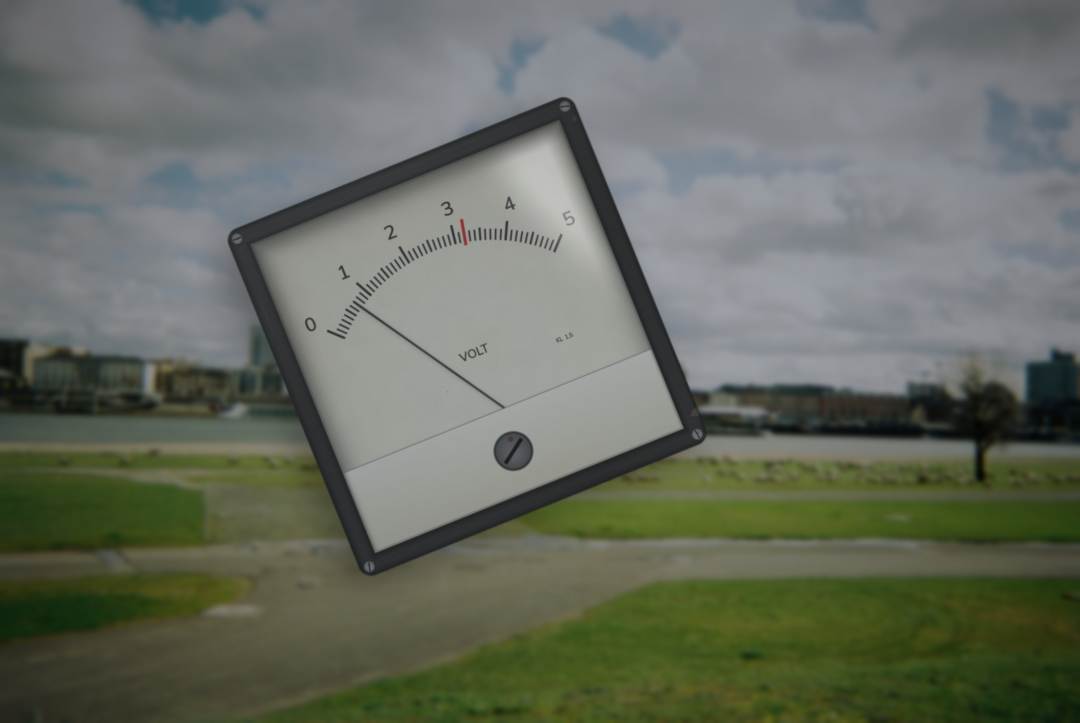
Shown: 0.7 V
